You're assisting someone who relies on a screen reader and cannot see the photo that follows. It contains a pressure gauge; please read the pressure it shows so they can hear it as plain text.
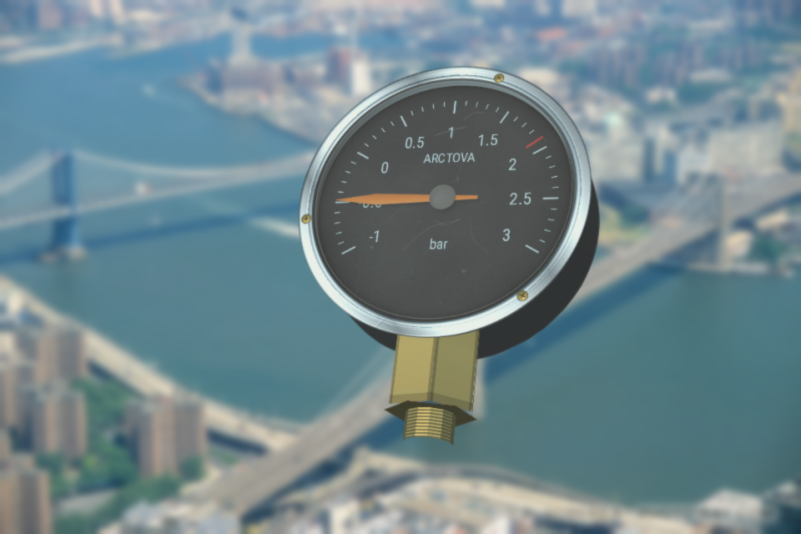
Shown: -0.5 bar
